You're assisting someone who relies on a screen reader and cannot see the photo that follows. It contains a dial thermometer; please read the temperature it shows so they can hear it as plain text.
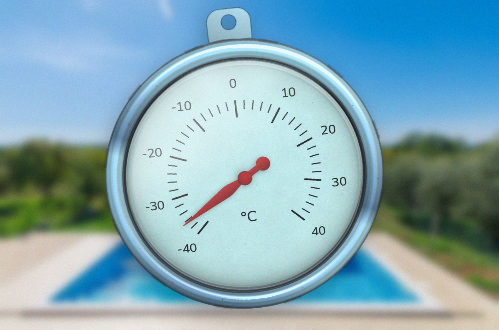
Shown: -36 °C
